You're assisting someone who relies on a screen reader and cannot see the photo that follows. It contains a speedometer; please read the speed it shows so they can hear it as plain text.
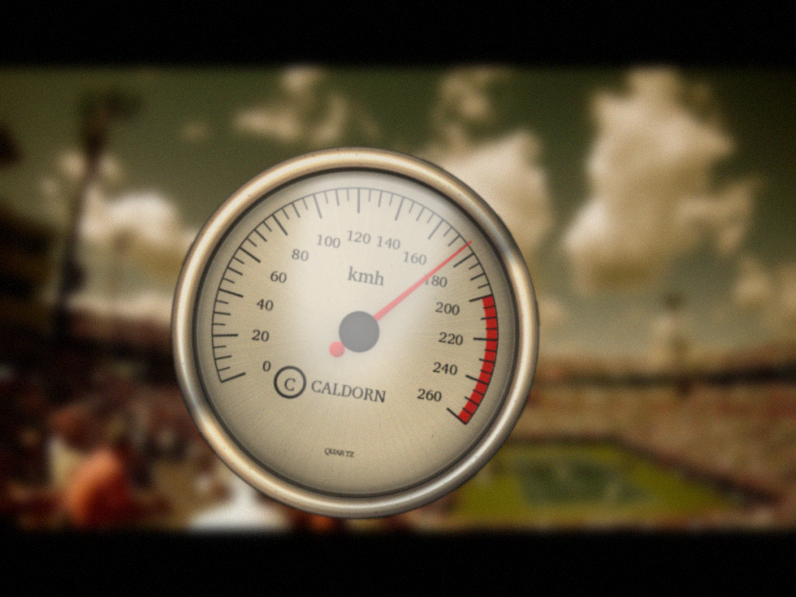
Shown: 175 km/h
